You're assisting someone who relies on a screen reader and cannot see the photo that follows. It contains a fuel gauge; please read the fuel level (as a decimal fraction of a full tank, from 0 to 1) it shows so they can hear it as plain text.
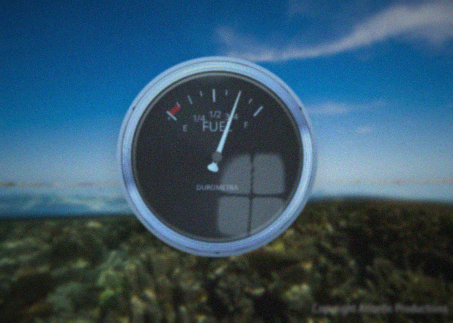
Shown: 0.75
